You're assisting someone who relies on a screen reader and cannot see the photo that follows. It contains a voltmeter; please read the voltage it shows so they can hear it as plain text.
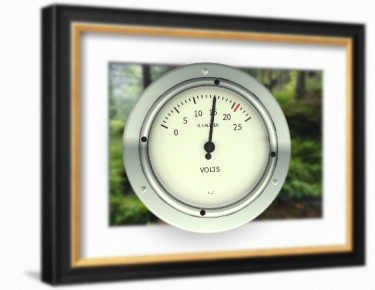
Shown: 15 V
